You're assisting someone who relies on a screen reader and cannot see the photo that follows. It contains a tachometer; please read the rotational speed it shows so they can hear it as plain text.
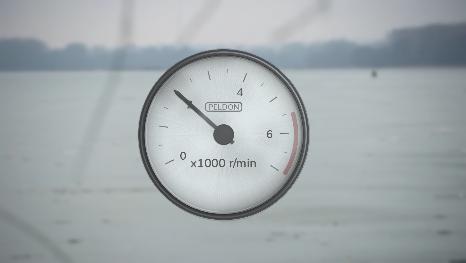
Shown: 2000 rpm
